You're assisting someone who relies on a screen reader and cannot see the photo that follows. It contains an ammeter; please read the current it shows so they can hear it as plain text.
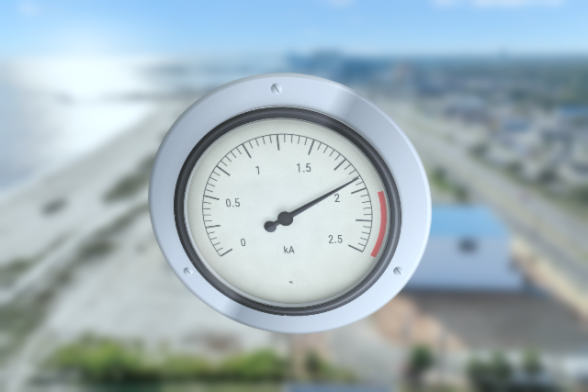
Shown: 1.9 kA
